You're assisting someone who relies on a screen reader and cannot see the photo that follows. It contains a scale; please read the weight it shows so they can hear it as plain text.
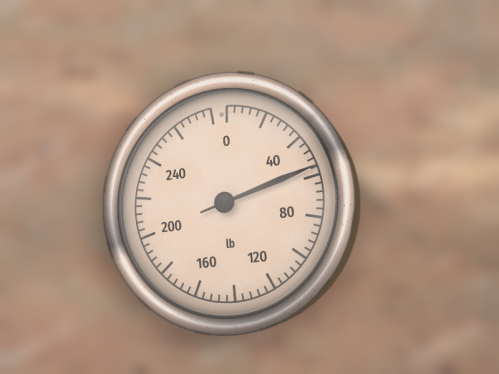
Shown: 56 lb
